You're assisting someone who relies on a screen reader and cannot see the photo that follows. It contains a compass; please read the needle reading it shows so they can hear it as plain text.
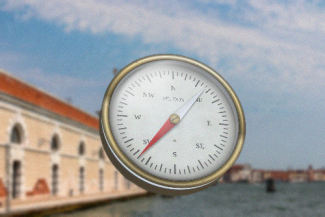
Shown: 220 °
